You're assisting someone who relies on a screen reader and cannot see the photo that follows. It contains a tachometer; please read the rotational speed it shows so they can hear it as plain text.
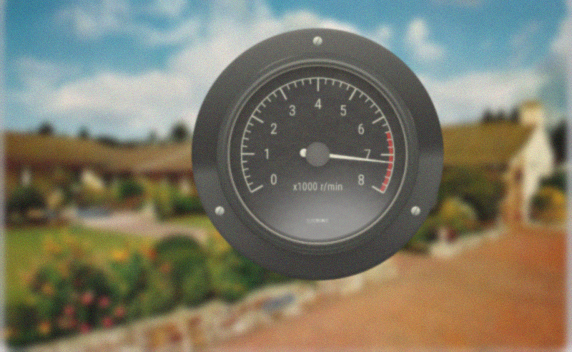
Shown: 7200 rpm
